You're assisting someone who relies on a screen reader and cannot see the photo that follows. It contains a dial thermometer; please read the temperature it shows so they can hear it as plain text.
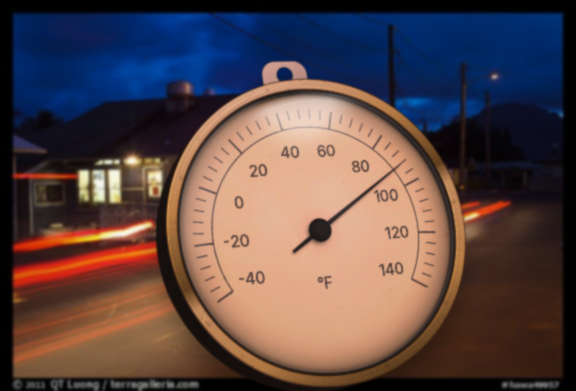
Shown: 92 °F
